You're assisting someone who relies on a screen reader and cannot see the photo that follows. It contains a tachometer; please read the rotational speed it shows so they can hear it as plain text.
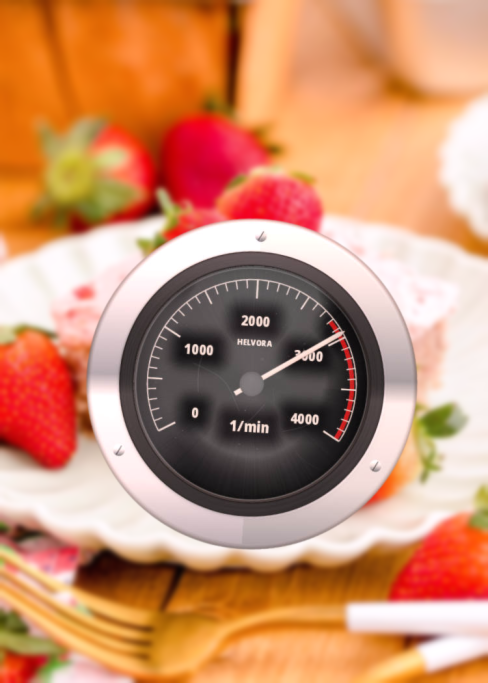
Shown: 2950 rpm
